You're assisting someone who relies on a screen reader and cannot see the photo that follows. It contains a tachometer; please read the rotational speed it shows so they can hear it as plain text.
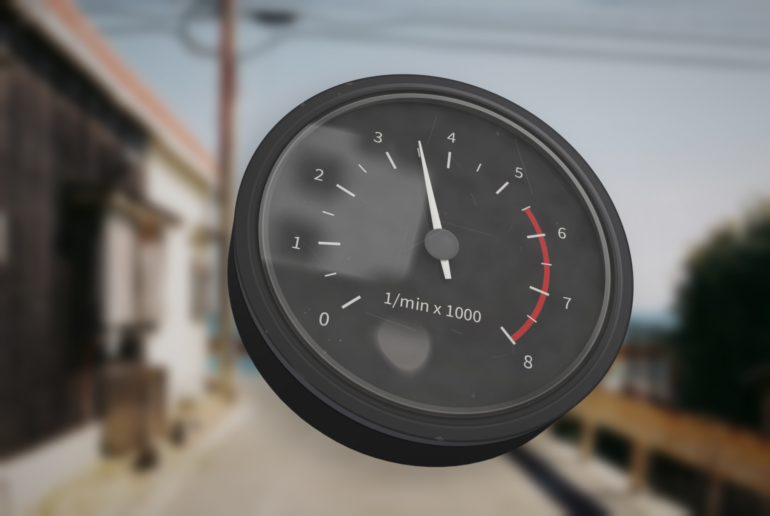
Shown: 3500 rpm
